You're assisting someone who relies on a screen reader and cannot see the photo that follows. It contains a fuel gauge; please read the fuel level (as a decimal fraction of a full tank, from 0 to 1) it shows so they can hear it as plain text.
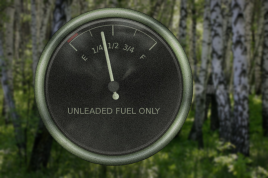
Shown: 0.375
